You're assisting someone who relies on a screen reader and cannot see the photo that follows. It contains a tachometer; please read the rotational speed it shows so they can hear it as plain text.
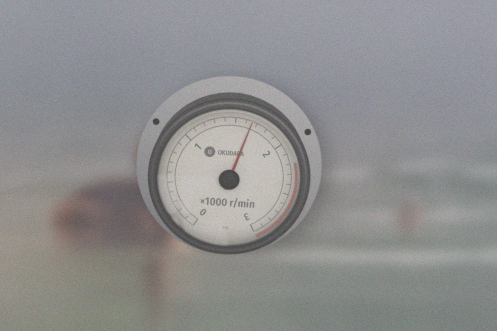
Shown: 1650 rpm
